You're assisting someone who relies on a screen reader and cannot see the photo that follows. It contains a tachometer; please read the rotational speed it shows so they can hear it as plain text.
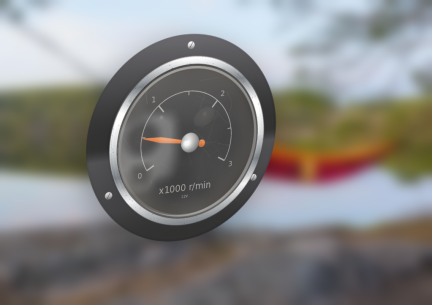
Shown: 500 rpm
